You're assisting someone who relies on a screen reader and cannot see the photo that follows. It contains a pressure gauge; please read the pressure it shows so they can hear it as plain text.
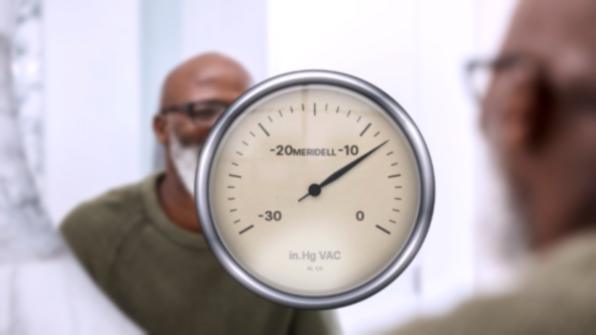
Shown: -8 inHg
